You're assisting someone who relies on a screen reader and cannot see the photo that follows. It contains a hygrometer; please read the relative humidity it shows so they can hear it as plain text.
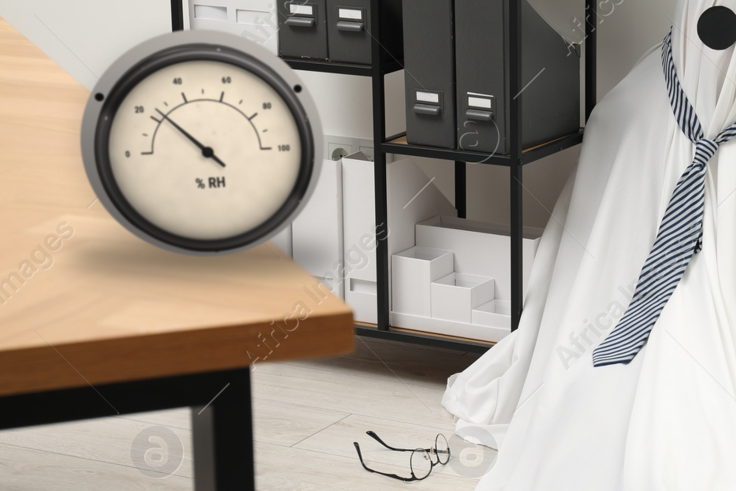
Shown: 25 %
